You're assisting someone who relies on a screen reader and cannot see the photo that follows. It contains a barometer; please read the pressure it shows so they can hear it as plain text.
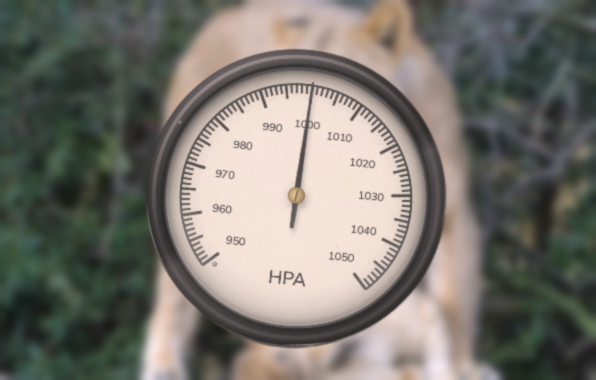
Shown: 1000 hPa
